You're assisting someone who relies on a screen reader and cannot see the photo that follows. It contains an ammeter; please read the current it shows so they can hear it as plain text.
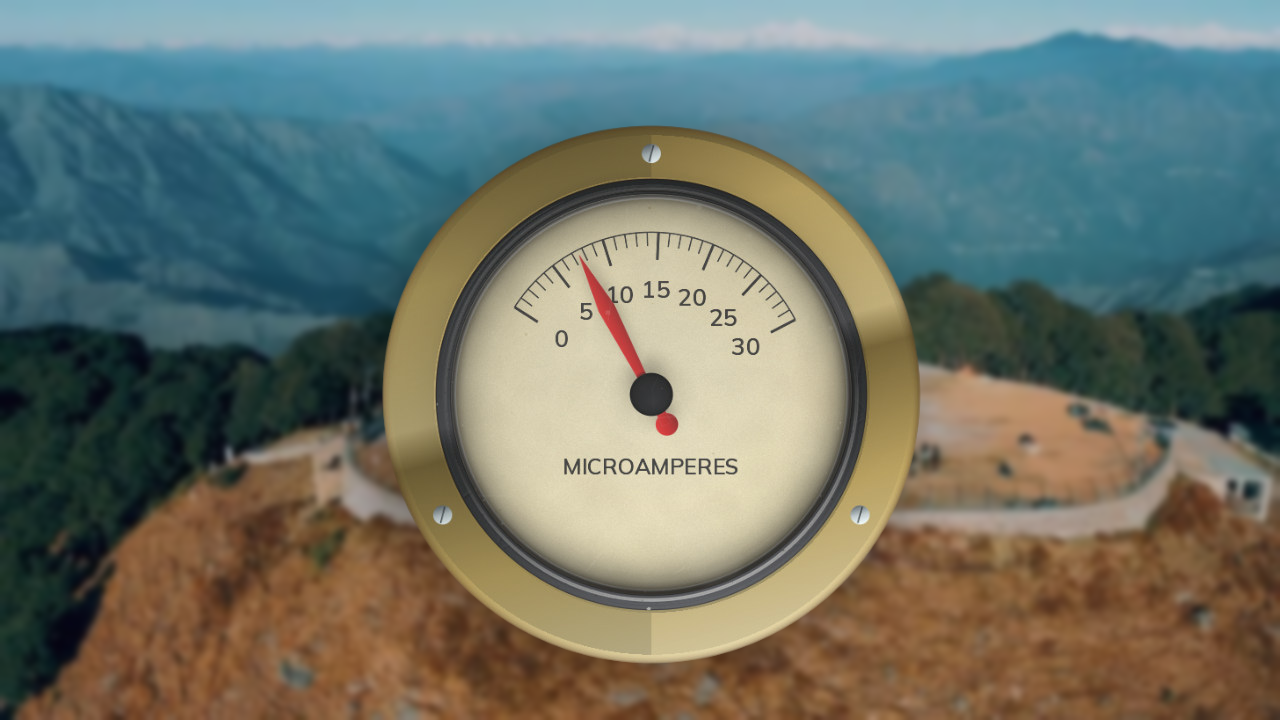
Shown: 7.5 µA
